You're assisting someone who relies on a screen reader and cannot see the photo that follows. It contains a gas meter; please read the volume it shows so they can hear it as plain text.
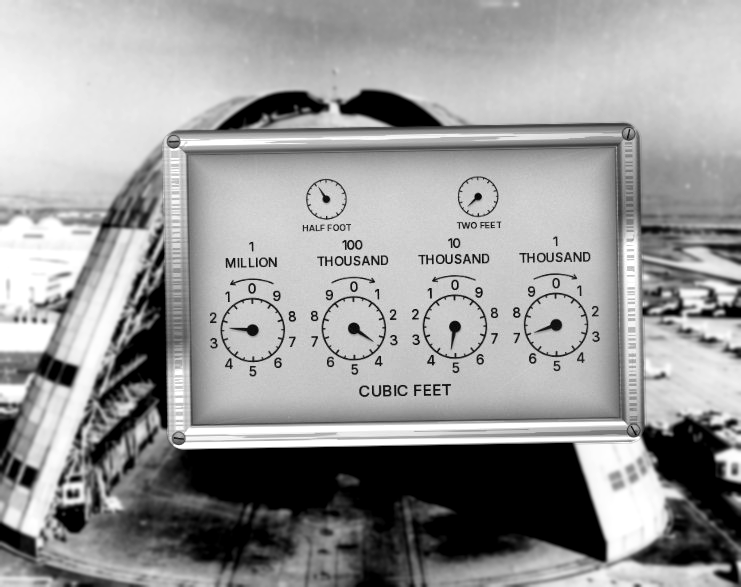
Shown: 234700 ft³
